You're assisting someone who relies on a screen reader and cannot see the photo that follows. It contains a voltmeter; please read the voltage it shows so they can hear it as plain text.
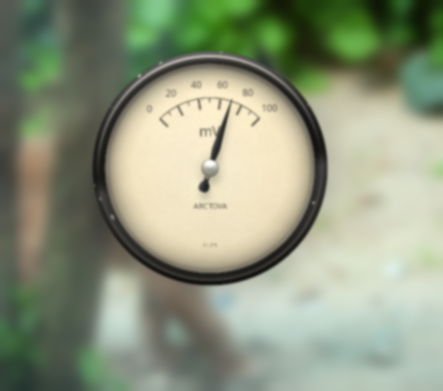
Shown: 70 mV
